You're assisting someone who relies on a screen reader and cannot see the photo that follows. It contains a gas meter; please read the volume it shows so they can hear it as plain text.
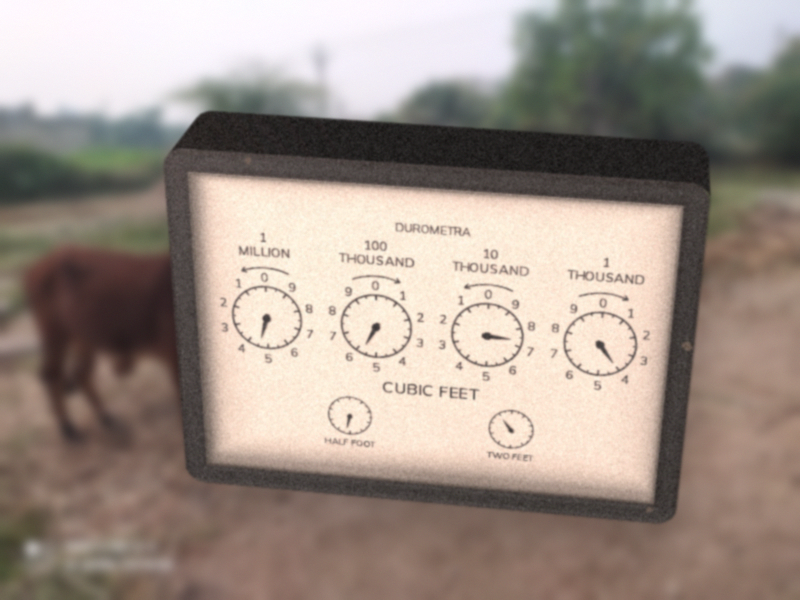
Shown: 457400 ft³
